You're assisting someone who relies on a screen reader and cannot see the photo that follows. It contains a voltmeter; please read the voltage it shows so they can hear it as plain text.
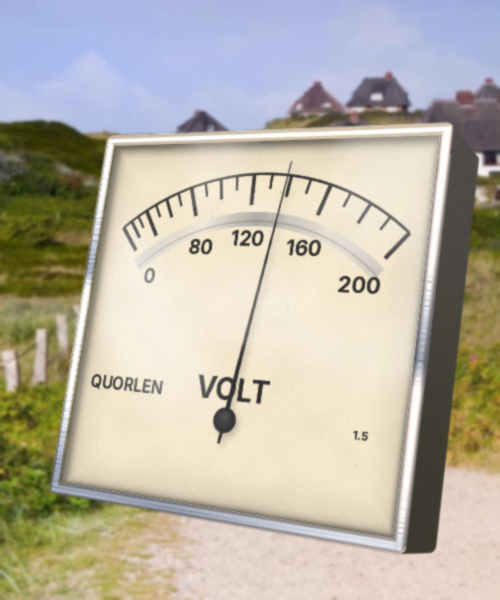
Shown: 140 V
